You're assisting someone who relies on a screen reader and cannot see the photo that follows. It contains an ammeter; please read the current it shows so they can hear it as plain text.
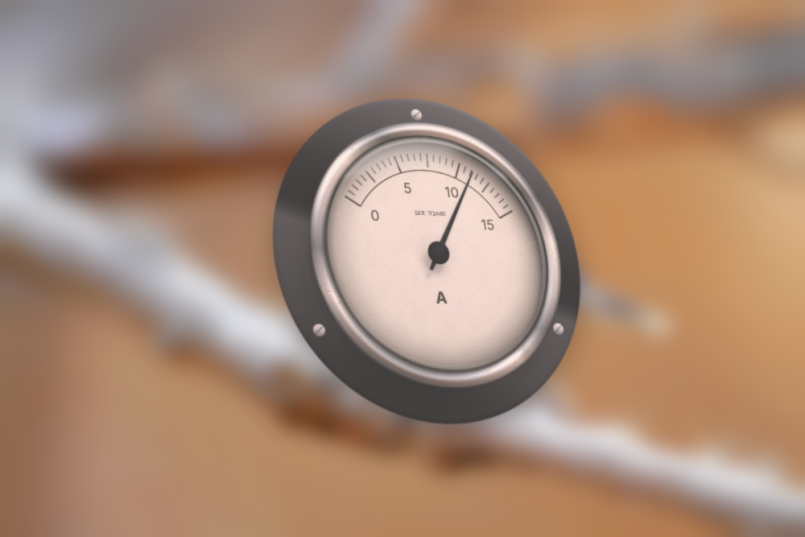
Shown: 11 A
